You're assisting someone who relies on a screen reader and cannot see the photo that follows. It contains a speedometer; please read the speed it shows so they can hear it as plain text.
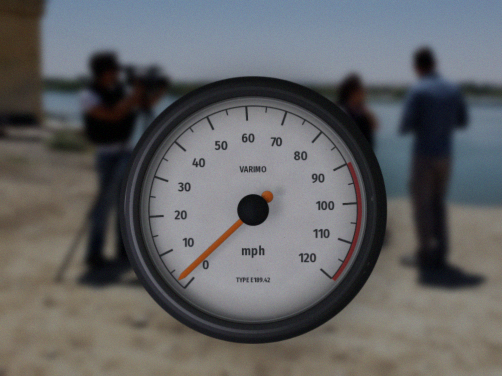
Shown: 2.5 mph
